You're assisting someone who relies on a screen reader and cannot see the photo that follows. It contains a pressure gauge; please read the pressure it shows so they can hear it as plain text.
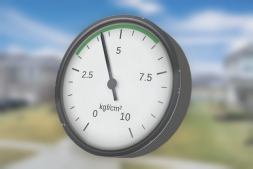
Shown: 4.25 kg/cm²
